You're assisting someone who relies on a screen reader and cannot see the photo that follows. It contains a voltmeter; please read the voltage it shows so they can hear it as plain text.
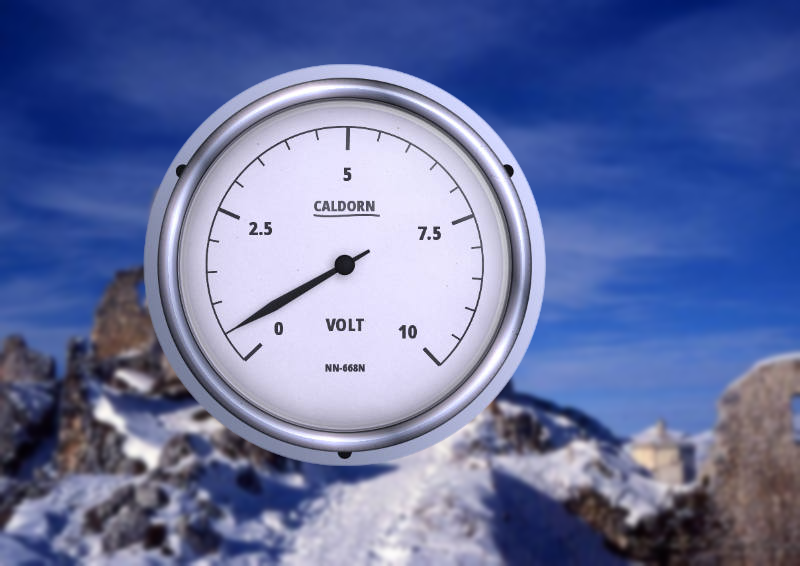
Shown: 0.5 V
